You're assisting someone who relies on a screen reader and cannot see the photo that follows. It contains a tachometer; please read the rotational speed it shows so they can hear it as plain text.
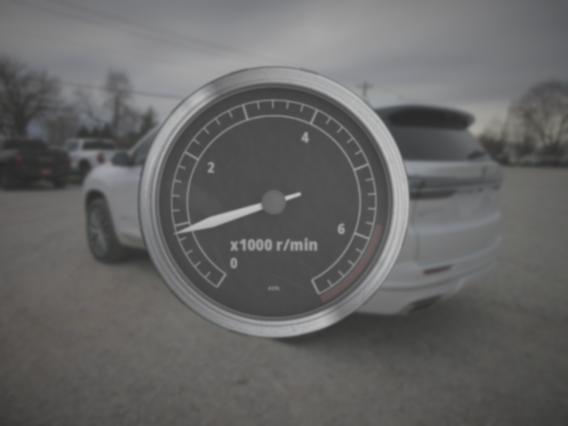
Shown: 900 rpm
